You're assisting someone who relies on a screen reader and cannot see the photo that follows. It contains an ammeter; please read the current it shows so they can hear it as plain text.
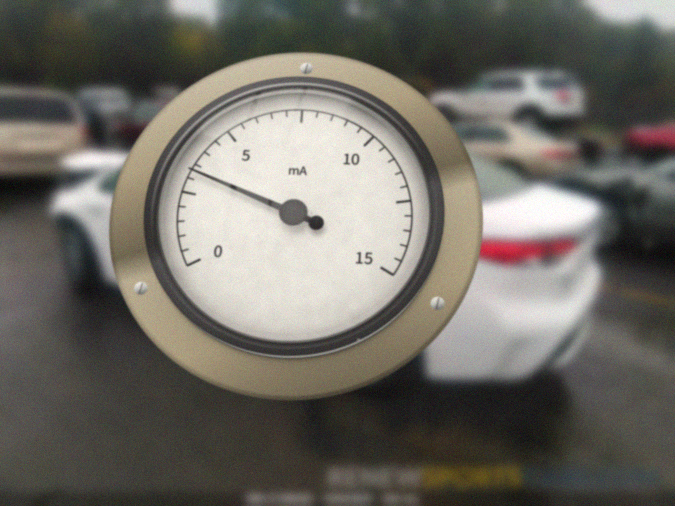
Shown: 3.25 mA
